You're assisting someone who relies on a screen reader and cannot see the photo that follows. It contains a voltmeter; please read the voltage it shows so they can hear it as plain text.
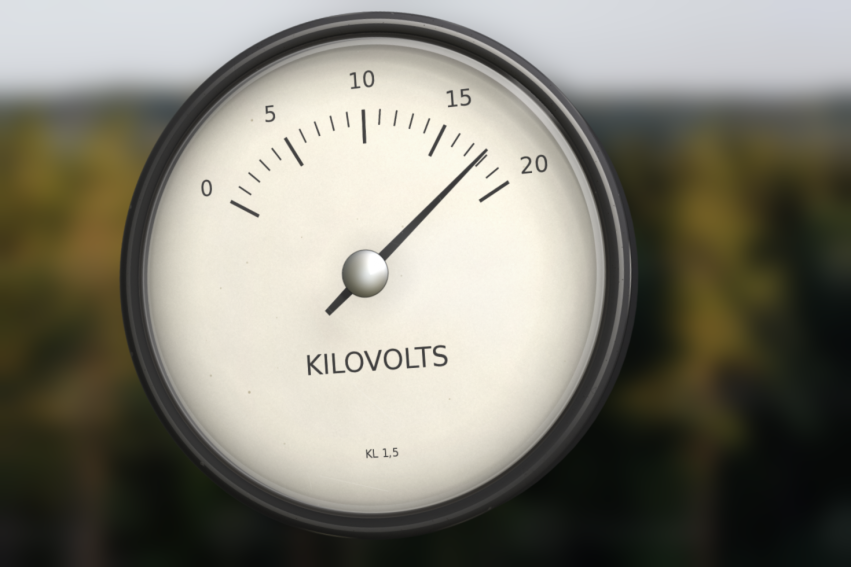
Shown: 18 kV
